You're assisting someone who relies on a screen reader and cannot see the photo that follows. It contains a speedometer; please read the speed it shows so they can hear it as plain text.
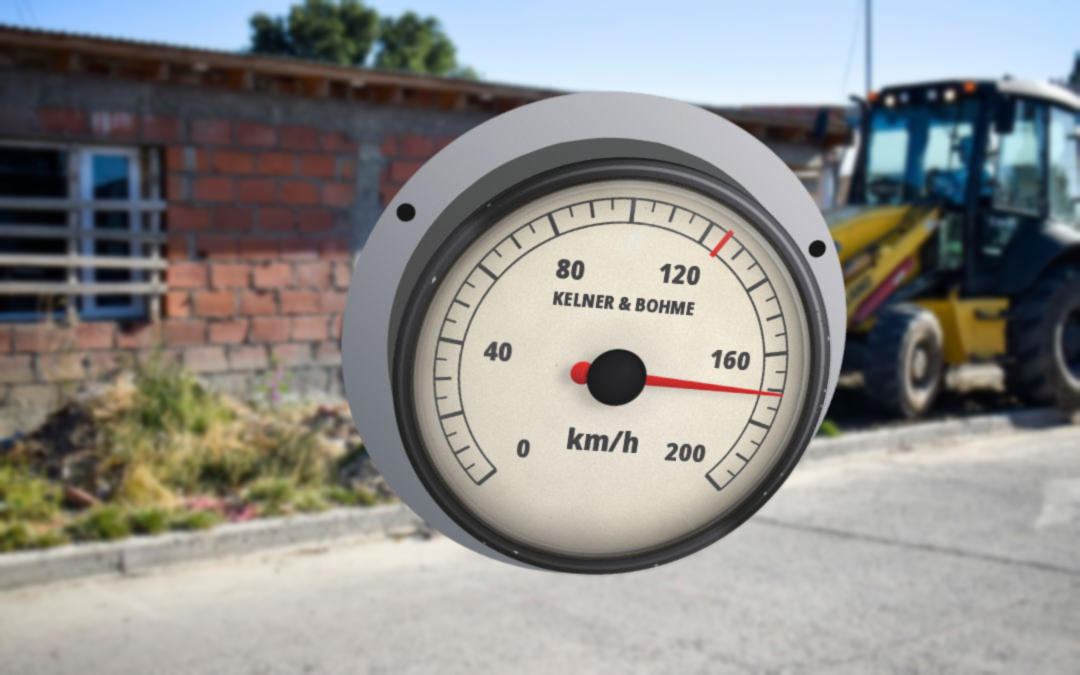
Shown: 170 km/h
